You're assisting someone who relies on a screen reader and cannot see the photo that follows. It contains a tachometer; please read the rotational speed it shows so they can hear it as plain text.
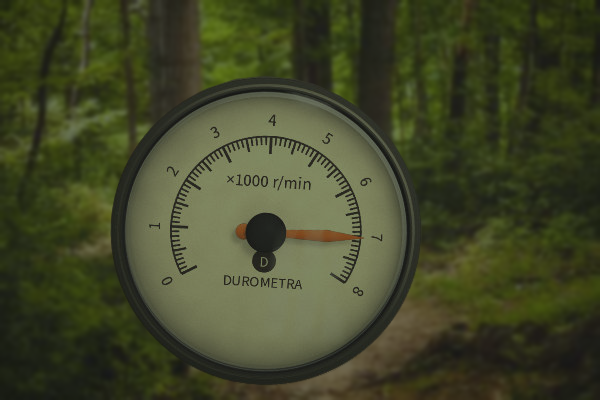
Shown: 7000 rpm
